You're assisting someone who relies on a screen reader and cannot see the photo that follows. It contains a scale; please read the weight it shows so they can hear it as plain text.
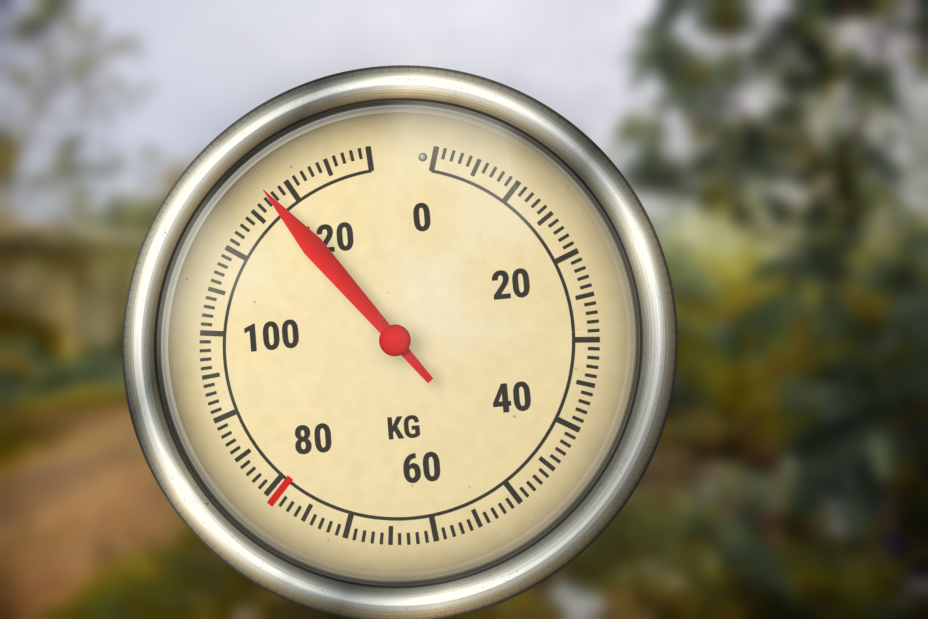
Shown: 117.5 kg
